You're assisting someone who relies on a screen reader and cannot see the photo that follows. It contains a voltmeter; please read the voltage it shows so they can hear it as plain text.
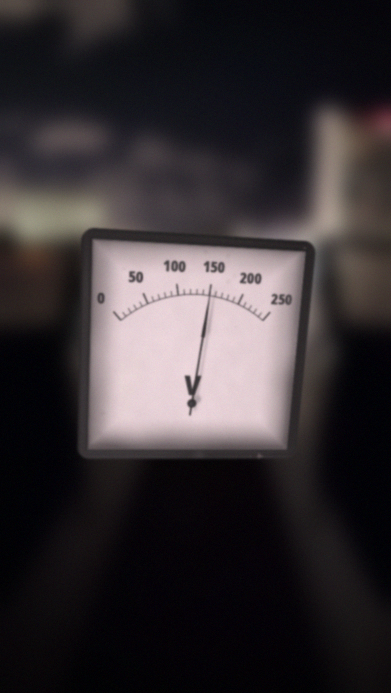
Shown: 150 V
